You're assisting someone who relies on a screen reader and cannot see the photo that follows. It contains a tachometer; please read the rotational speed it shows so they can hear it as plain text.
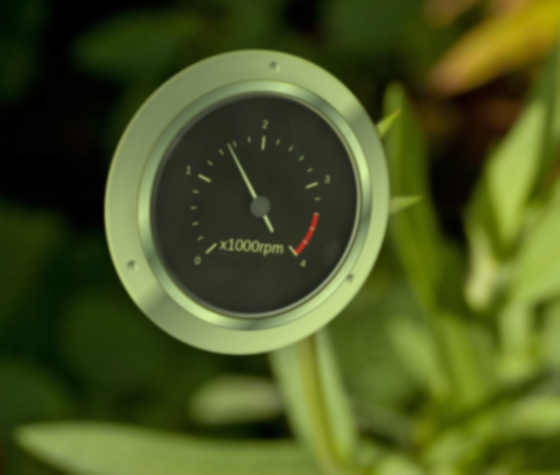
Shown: 1500 rpm
